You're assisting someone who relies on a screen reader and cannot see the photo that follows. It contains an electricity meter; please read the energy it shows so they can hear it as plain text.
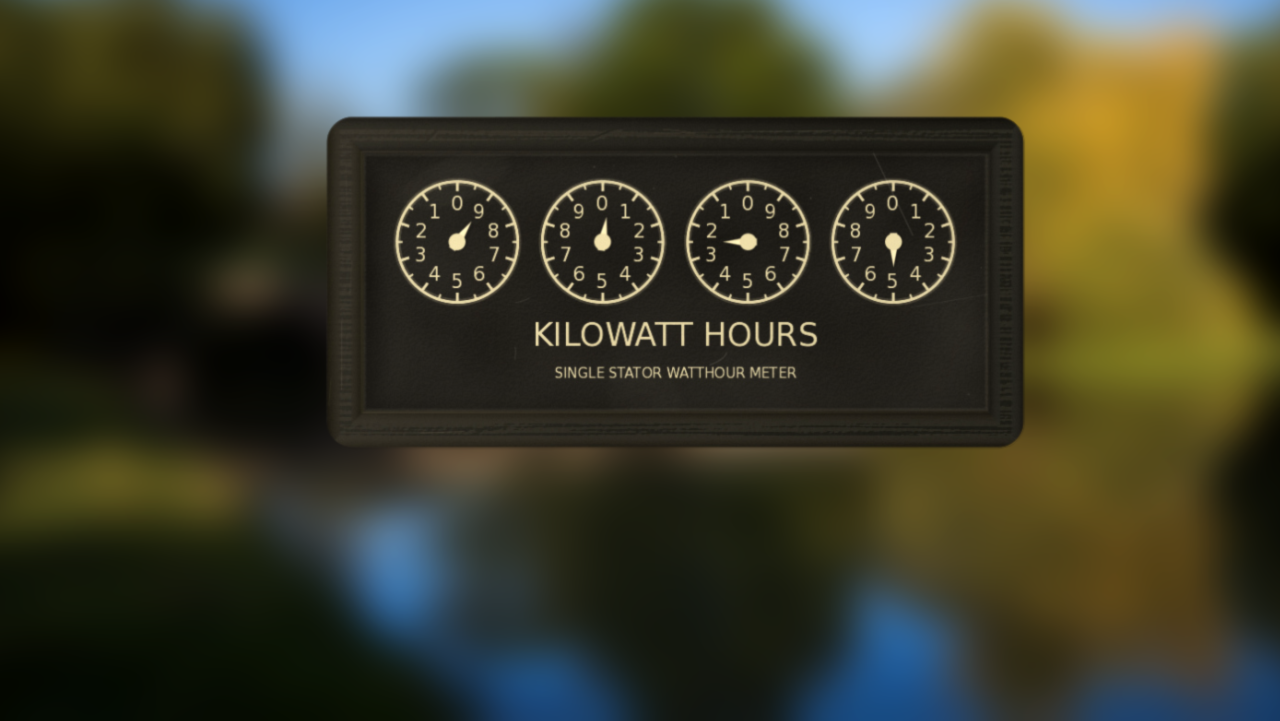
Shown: 9025 kWh
